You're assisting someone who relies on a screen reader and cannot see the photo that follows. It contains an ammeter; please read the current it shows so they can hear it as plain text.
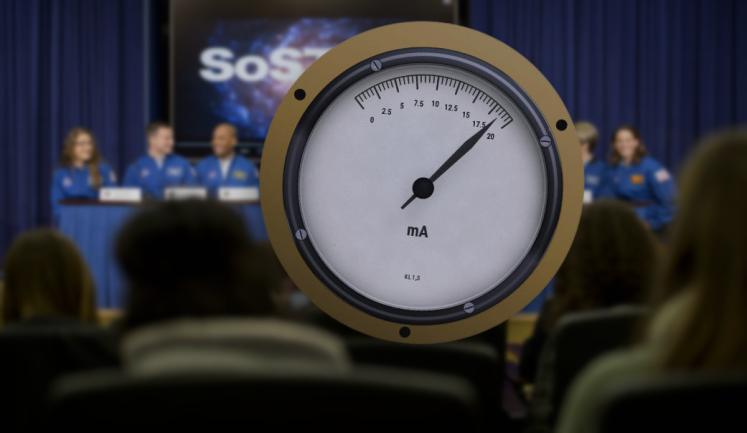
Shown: 18.5 mA
